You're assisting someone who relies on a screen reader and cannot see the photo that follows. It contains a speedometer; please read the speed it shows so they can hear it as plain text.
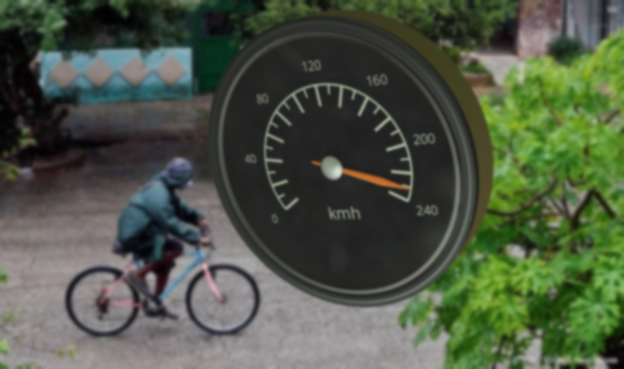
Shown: 230 km/h
